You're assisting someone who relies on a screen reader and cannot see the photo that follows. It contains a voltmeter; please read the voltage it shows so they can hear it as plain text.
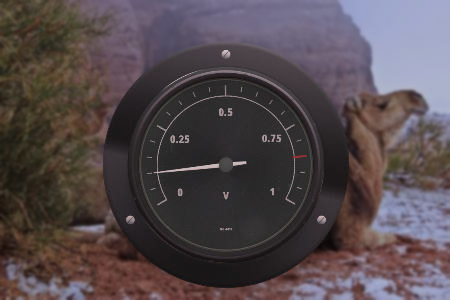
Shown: 0.1 V
